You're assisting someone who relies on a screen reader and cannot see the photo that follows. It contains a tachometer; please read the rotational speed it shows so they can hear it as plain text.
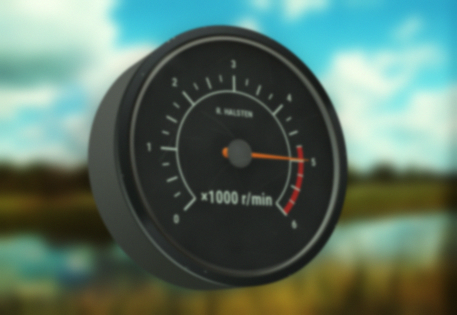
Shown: 5000 rpm
